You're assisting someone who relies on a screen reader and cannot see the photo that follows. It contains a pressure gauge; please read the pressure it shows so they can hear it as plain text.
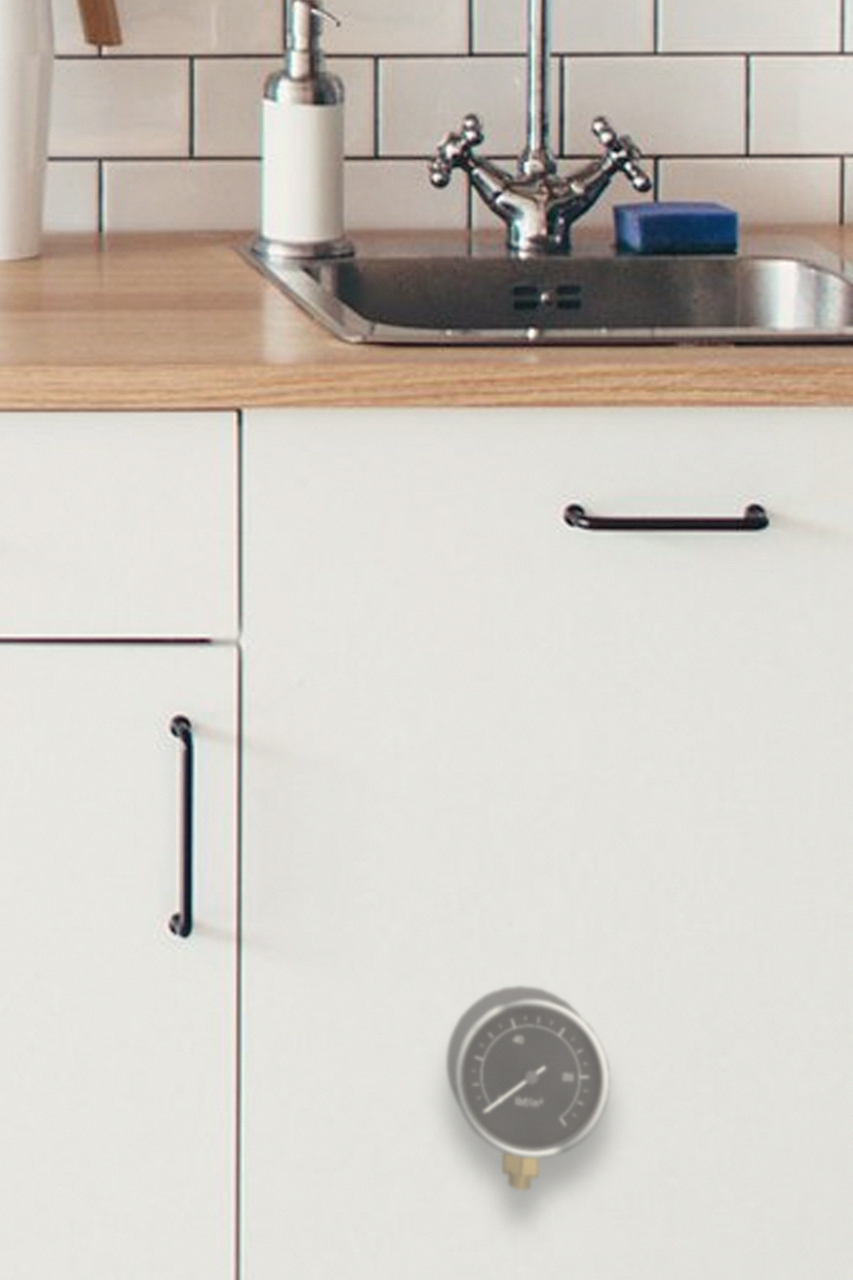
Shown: 0 psi
